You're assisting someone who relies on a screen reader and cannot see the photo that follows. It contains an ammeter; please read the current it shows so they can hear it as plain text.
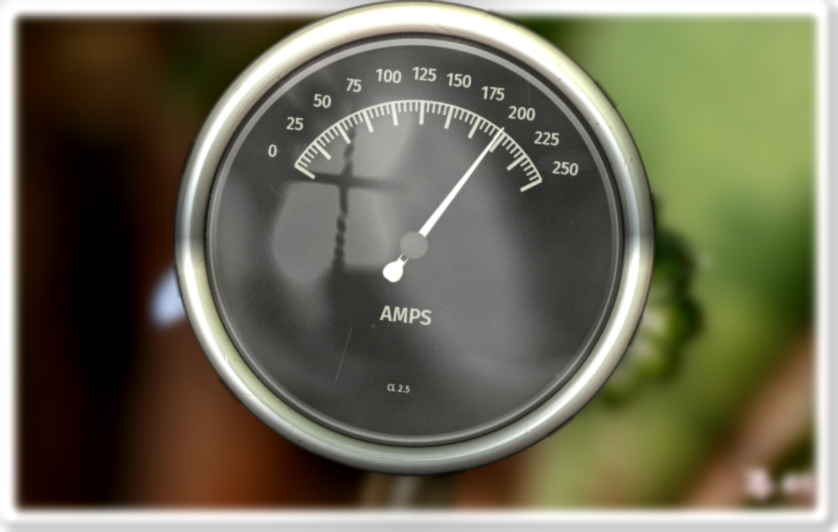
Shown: 195 A
